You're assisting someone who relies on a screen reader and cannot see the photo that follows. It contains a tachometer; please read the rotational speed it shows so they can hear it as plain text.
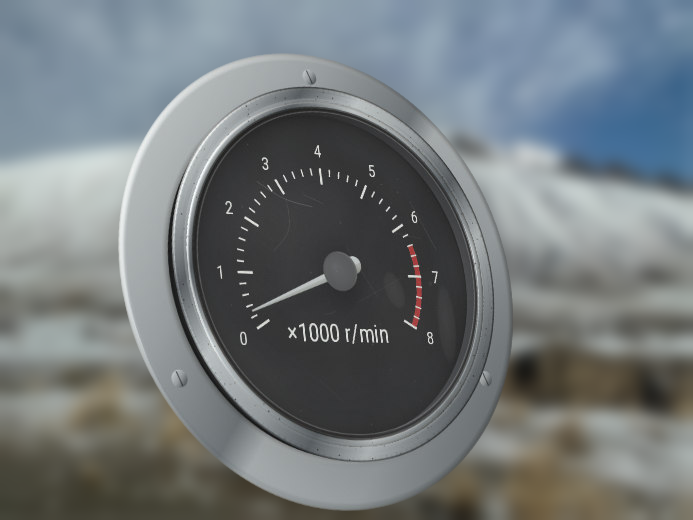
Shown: 300 rpm
